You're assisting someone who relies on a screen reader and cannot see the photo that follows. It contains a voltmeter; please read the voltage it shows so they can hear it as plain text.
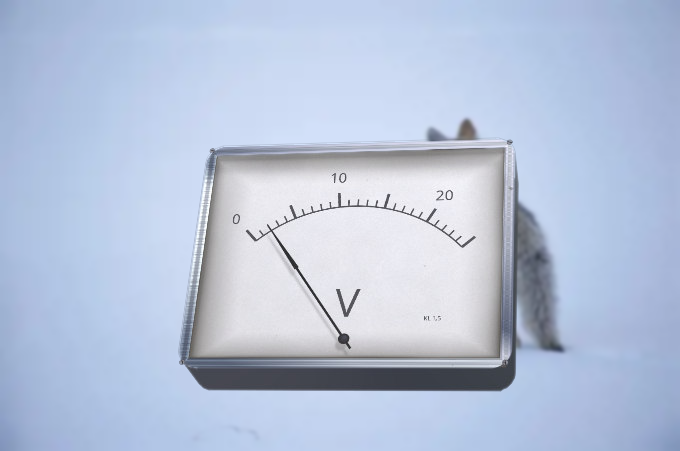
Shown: 2 V
